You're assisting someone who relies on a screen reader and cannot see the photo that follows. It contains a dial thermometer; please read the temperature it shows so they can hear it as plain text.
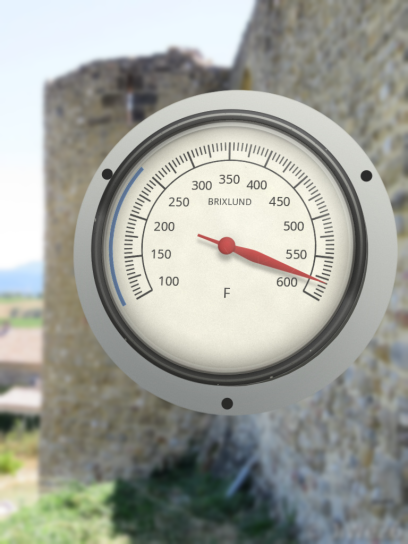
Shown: 580 °F
